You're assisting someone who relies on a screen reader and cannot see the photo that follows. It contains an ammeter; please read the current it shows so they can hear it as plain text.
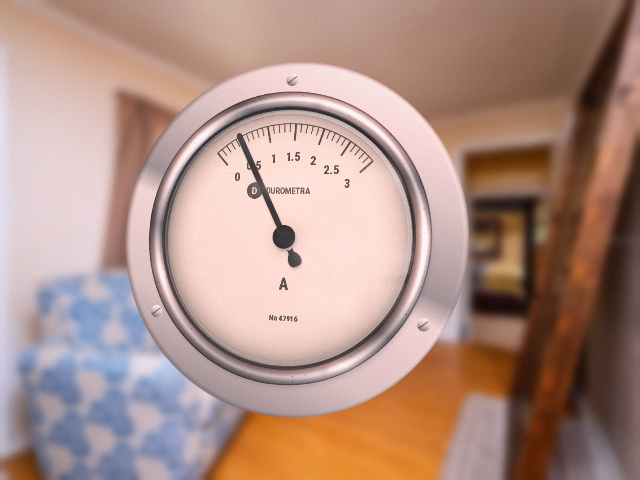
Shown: 0.5 A
